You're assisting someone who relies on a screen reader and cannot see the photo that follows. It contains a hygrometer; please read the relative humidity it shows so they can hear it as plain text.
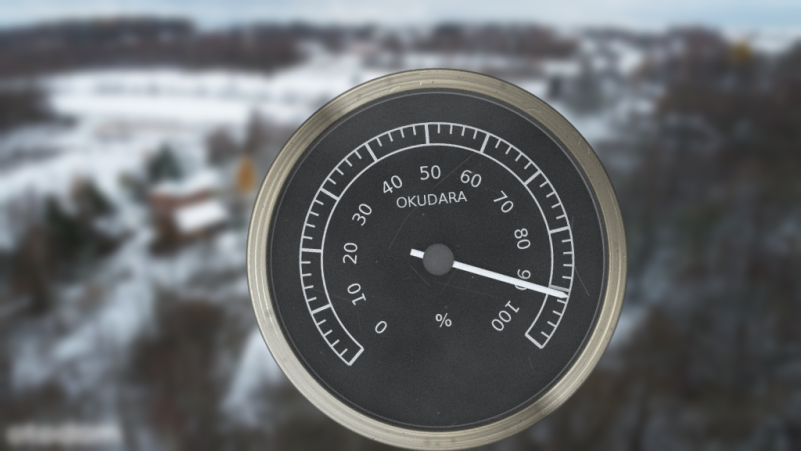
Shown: 91 %
